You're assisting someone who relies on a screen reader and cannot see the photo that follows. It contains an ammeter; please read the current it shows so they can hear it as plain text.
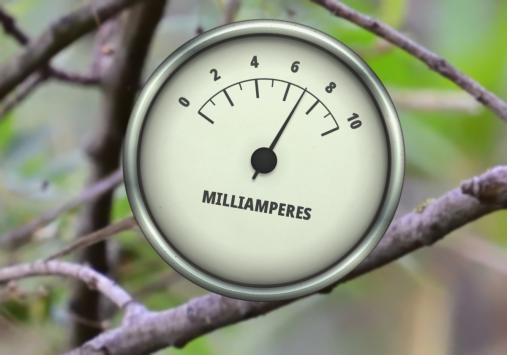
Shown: 7 mA
